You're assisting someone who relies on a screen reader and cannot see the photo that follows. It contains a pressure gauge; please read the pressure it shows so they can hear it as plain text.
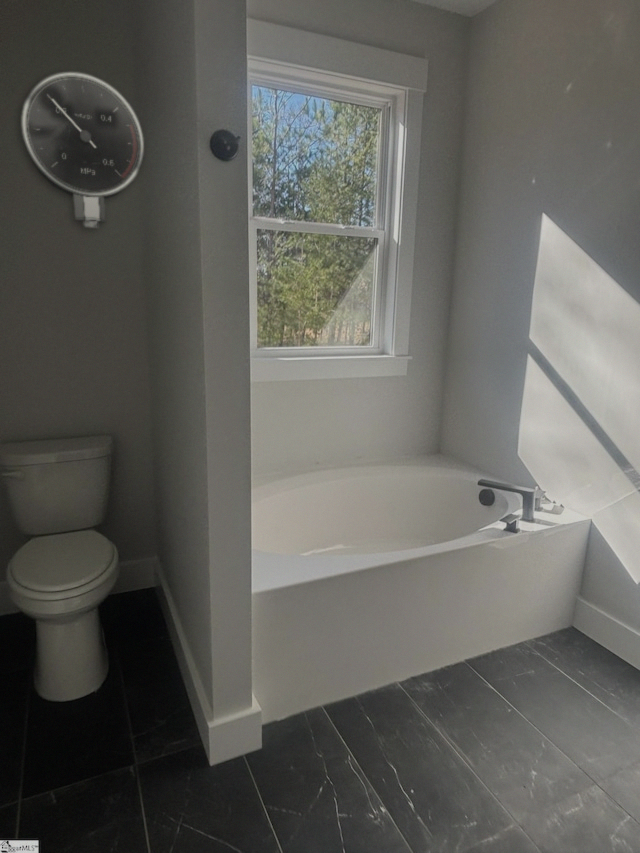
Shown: 0.2 MPa
